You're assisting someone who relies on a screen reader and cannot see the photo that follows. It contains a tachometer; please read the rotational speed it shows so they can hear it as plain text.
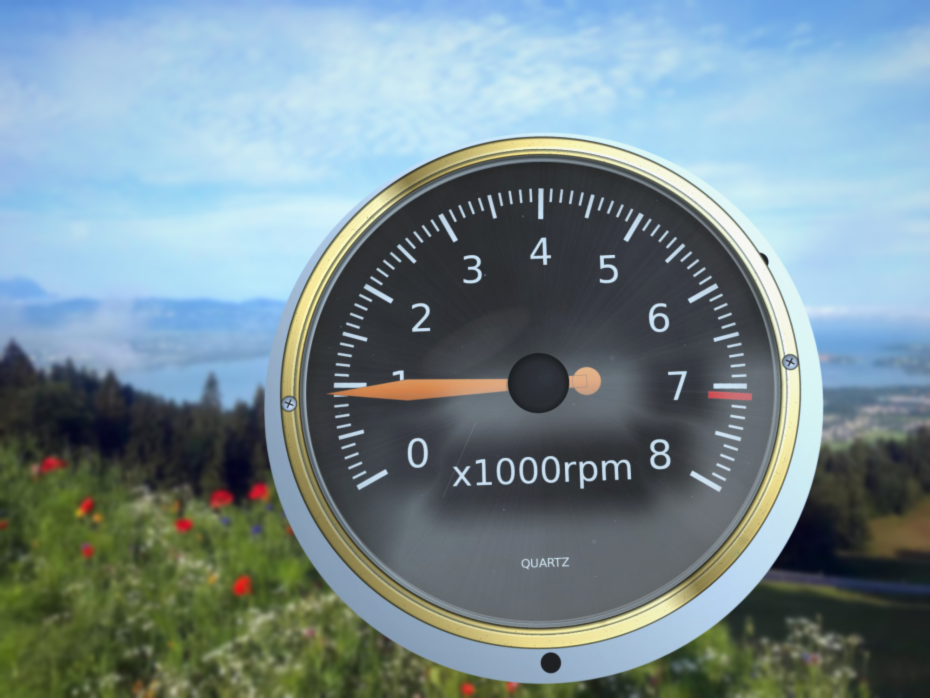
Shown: 900 rpm
